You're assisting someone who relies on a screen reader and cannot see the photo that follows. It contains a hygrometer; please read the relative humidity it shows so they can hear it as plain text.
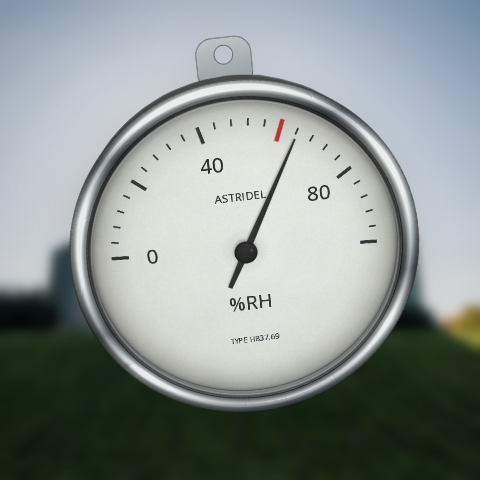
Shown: 64 %
